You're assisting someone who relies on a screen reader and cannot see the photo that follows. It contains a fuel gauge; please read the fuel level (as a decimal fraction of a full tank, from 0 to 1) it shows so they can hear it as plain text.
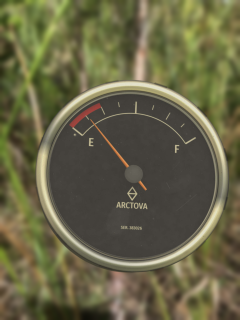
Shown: 0.125
